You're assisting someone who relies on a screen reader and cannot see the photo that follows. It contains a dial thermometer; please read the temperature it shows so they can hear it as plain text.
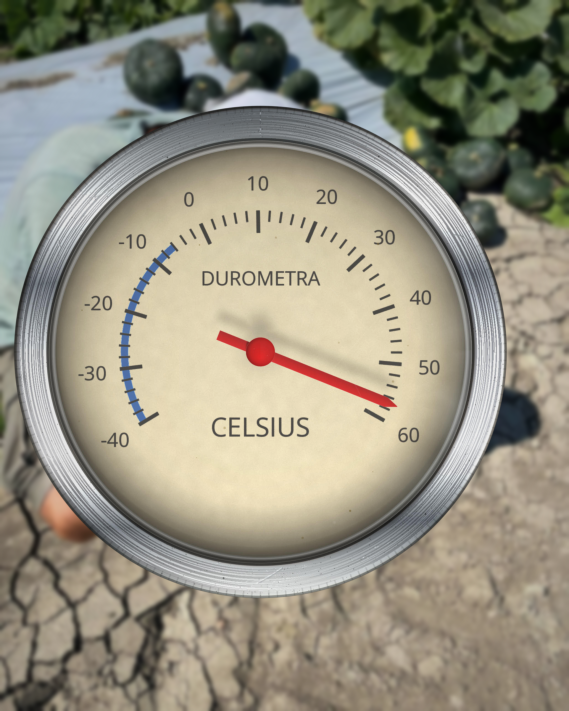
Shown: 57 °C
